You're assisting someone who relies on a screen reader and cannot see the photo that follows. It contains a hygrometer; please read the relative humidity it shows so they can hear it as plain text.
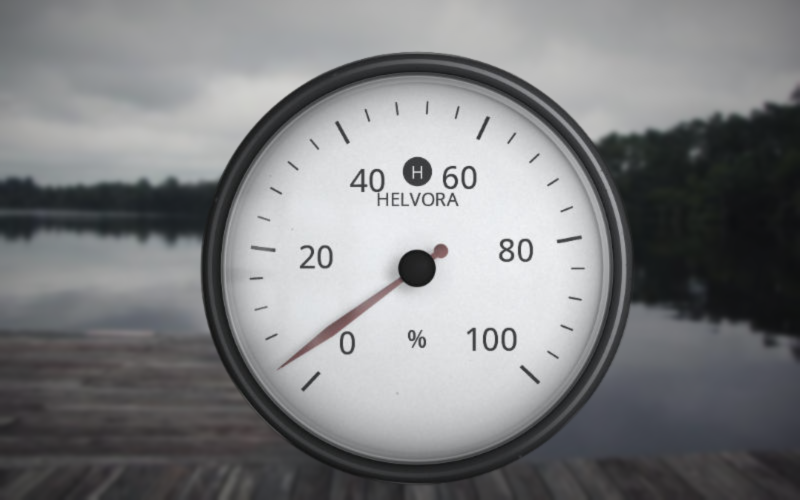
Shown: 4 %
